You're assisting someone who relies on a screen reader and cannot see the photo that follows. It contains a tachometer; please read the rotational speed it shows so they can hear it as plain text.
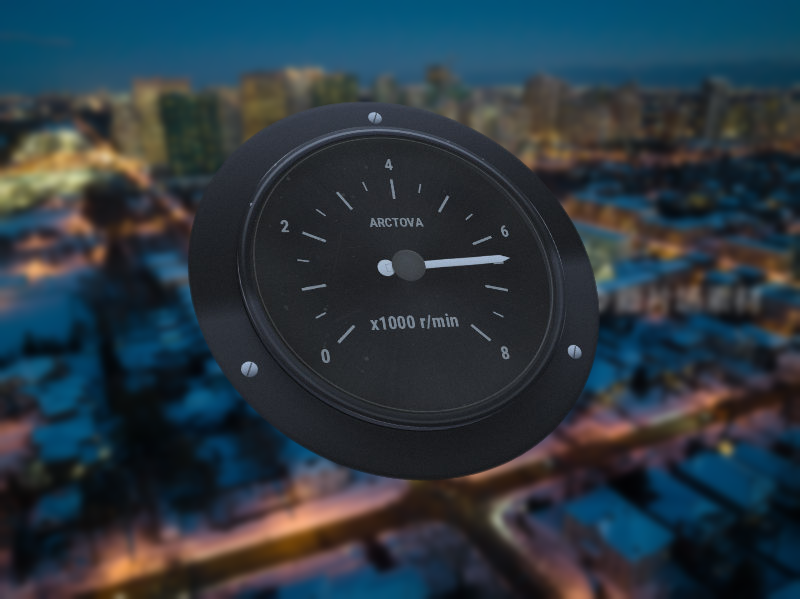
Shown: 6500 rpm
